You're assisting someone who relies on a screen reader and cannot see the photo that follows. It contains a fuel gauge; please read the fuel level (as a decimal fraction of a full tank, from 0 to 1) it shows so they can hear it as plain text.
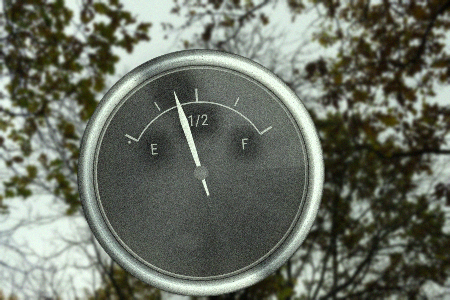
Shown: 0.375
